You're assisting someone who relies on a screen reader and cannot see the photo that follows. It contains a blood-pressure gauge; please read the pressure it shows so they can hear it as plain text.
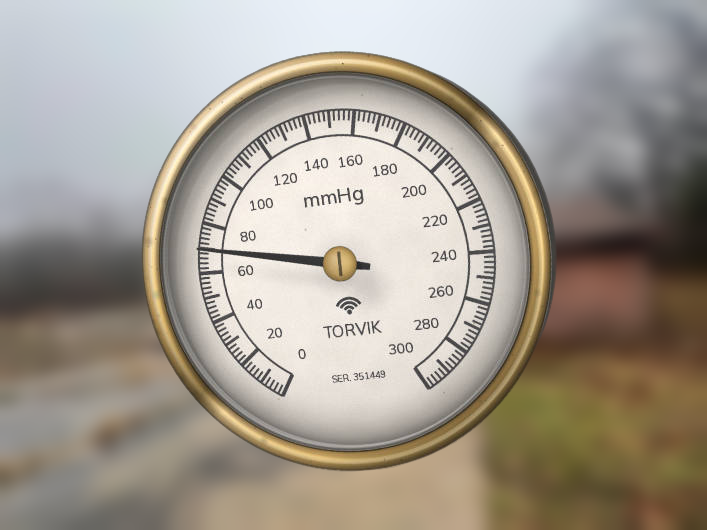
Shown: 70 mmHg
